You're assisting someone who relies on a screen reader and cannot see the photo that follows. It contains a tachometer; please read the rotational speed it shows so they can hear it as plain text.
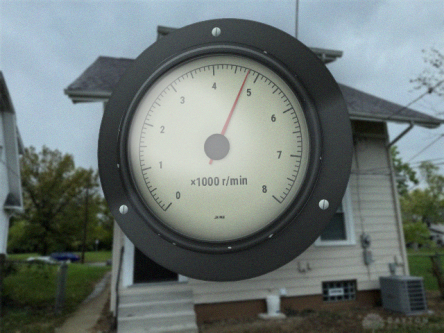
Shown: 4800 rpm
